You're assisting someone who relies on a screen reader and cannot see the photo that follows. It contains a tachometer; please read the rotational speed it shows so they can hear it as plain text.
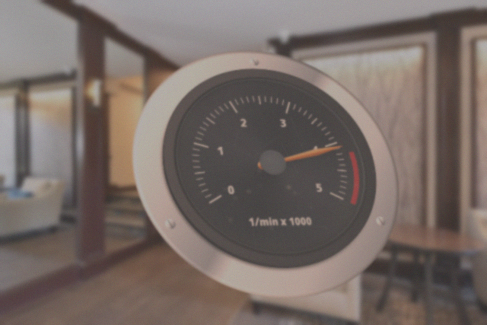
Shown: 4100 rpm
